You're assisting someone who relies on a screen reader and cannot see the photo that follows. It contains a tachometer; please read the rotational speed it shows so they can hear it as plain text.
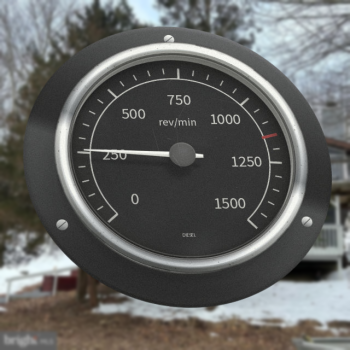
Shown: 250 rpm
